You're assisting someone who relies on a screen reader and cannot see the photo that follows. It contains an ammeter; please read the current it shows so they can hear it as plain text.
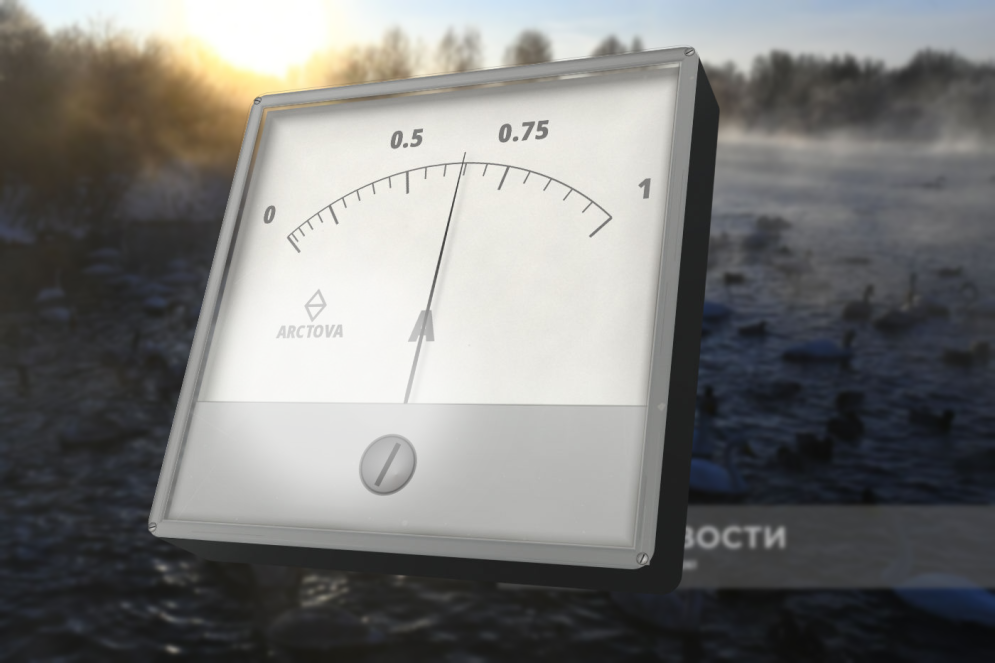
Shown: 0.65 A
